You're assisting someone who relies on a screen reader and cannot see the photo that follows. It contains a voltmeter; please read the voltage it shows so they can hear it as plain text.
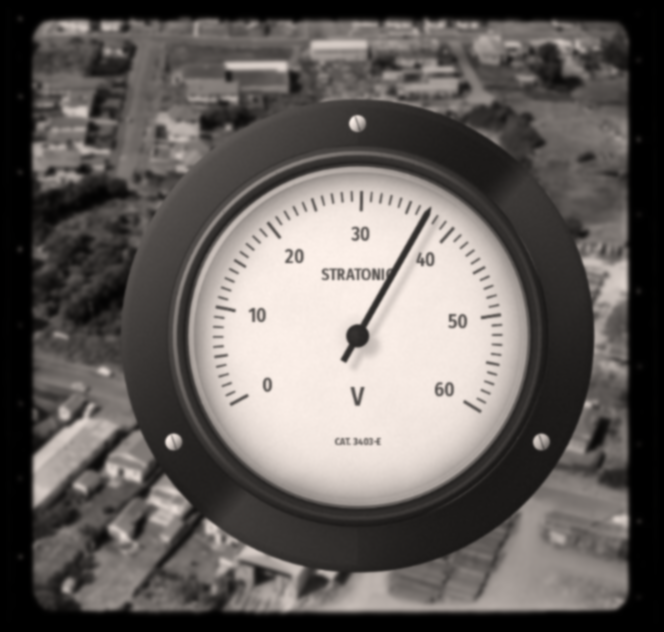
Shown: 37 V
